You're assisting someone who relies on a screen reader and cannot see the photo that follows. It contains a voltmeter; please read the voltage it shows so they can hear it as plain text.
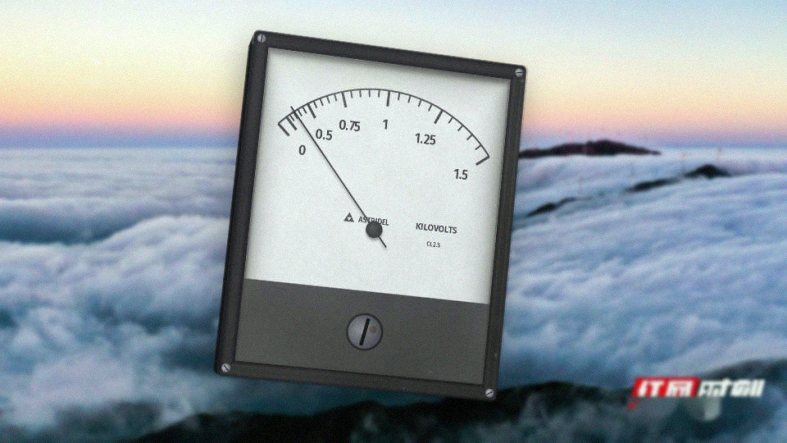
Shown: 0.35 kV
